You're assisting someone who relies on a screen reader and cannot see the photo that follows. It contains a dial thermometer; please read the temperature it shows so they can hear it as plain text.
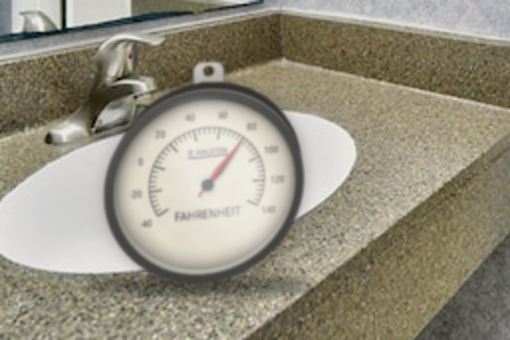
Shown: 80 °F
